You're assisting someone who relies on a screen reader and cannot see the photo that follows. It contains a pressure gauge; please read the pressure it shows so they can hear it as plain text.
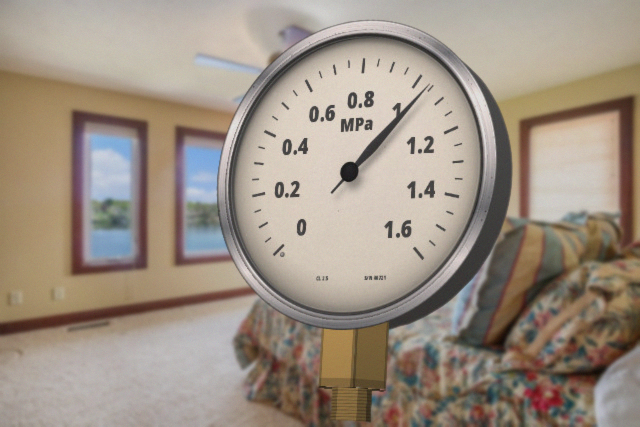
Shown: 1.05 MPa
